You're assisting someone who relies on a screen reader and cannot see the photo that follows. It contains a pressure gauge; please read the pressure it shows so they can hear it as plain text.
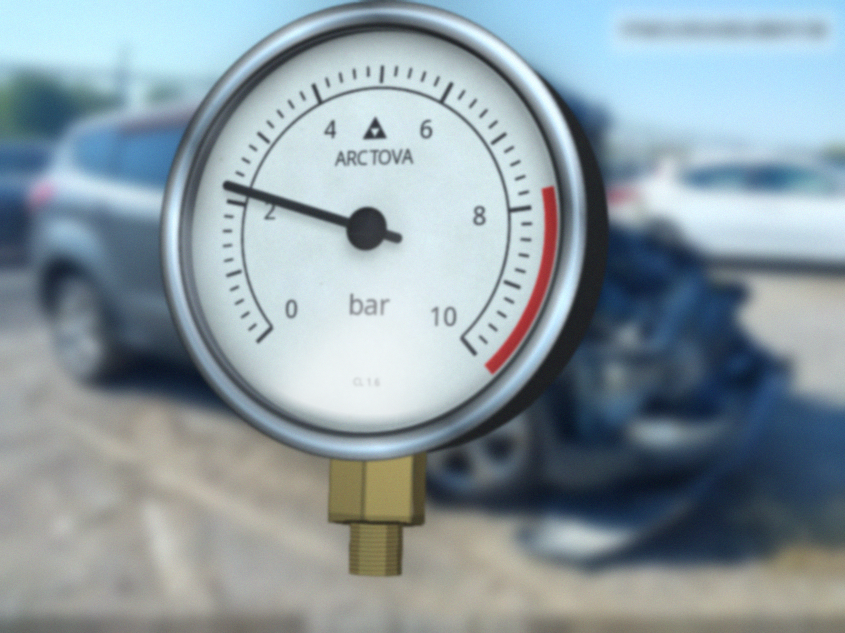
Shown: 2.2 bar
